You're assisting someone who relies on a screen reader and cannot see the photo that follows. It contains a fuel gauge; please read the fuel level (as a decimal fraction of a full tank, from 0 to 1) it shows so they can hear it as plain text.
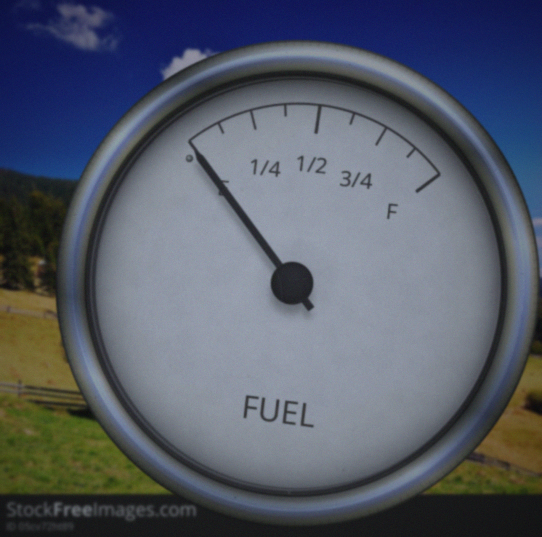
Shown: 0
